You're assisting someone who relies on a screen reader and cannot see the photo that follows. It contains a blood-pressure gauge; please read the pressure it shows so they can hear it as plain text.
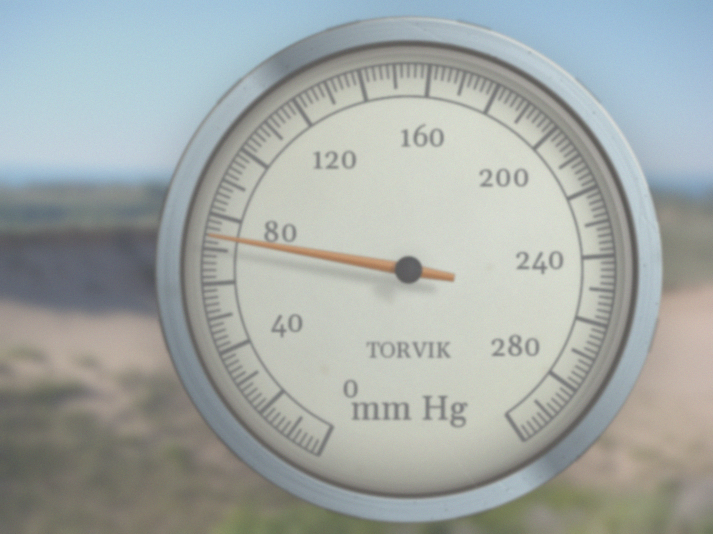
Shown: 74 mmHg
